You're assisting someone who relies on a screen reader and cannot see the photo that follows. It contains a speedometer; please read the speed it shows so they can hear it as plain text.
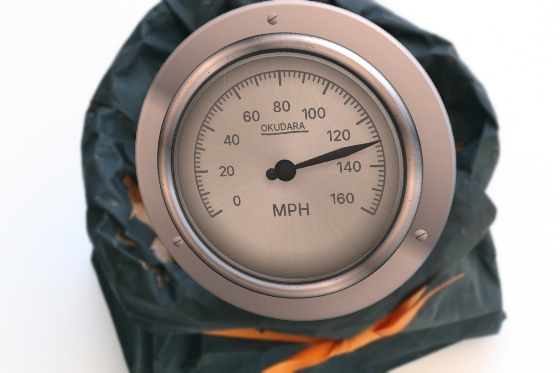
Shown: 130 mph
